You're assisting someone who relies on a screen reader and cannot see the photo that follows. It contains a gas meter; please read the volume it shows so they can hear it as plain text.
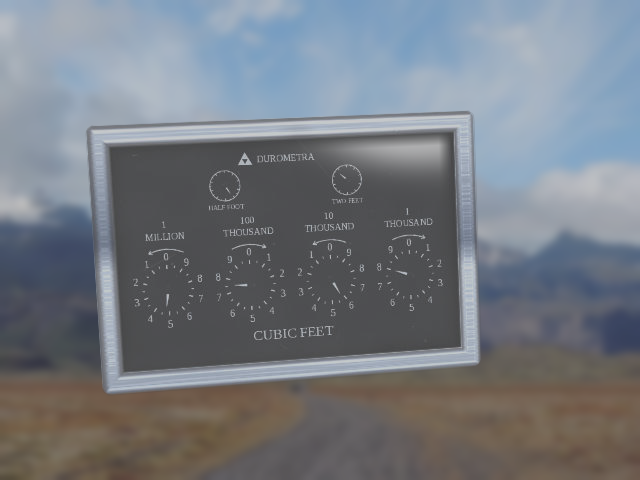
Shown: 475800 ft³
